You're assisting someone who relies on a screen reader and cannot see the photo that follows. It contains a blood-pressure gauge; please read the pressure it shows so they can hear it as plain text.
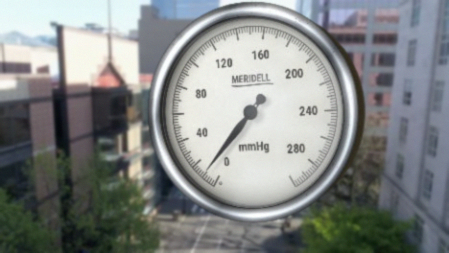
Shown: 10 mmHg
